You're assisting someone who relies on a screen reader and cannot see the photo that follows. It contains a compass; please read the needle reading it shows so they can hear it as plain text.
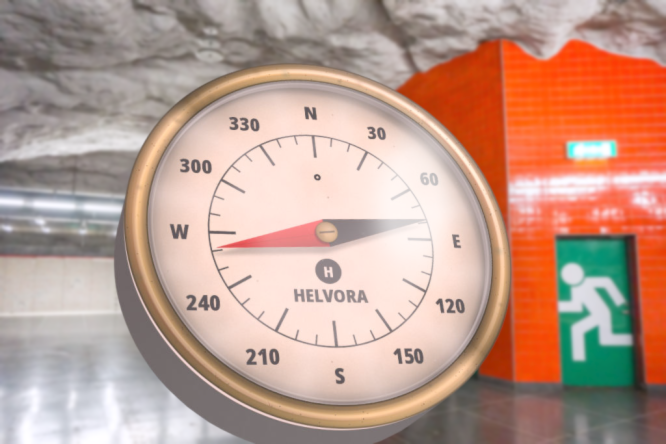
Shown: 260 °
